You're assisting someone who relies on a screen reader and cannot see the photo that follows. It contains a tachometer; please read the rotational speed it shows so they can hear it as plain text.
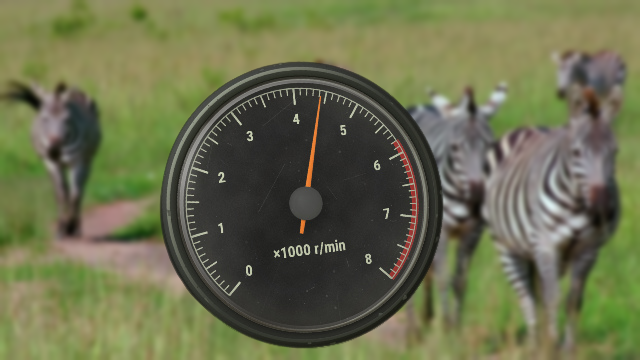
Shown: 4400 rpm
